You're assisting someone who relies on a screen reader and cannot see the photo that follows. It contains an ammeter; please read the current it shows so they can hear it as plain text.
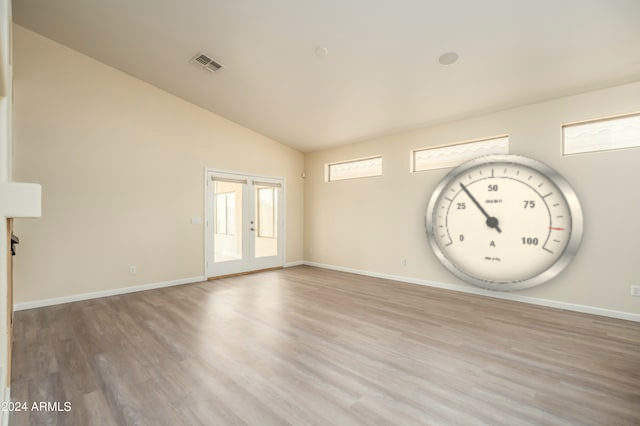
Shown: 35 A
